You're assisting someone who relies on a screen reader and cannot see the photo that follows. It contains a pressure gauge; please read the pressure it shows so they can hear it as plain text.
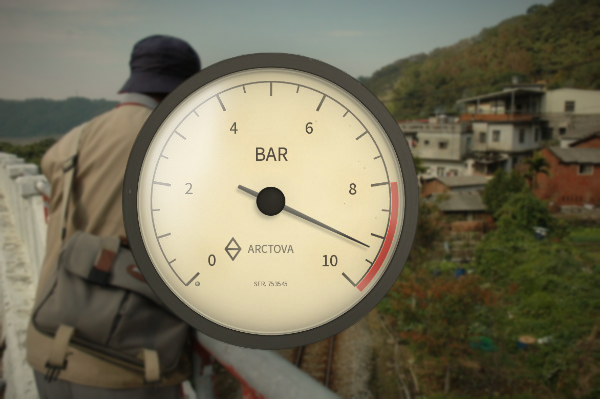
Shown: 9.25 bar
